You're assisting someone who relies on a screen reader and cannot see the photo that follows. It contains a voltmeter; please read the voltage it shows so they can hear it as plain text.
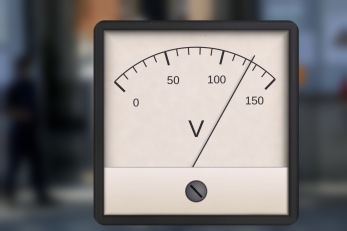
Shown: 125 V
